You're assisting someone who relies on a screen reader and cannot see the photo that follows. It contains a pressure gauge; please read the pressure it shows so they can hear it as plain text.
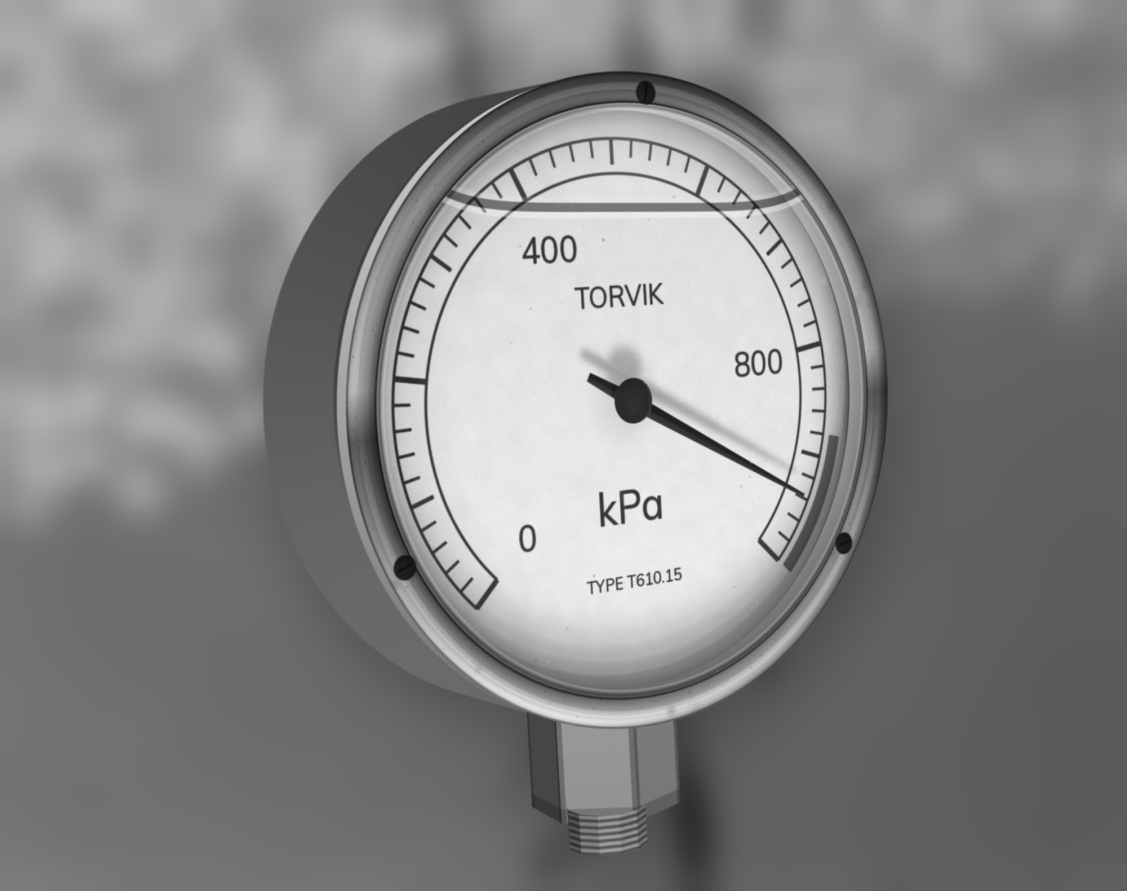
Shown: 940 kPa
